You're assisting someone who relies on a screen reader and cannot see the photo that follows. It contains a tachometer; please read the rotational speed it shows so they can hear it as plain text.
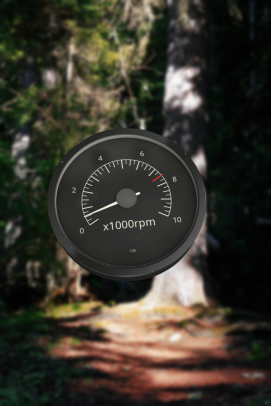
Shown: 500 rpm
